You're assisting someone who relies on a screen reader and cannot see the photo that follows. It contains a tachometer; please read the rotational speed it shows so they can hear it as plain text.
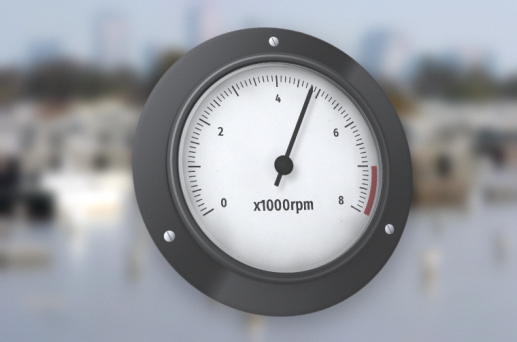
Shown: 4800 rpm
